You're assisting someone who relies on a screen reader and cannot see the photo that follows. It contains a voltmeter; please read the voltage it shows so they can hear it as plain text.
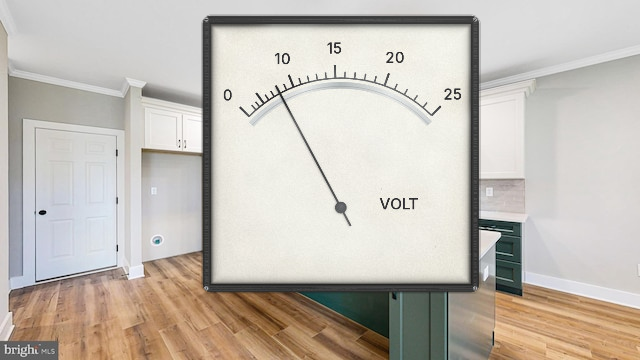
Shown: 8 V
